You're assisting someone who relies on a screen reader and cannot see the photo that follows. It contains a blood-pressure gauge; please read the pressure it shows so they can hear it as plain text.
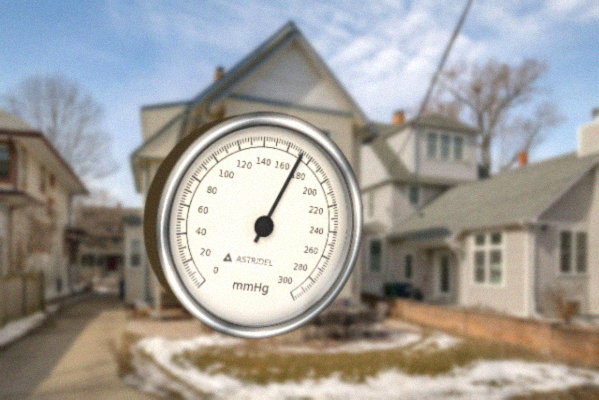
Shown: 170 mmHg
